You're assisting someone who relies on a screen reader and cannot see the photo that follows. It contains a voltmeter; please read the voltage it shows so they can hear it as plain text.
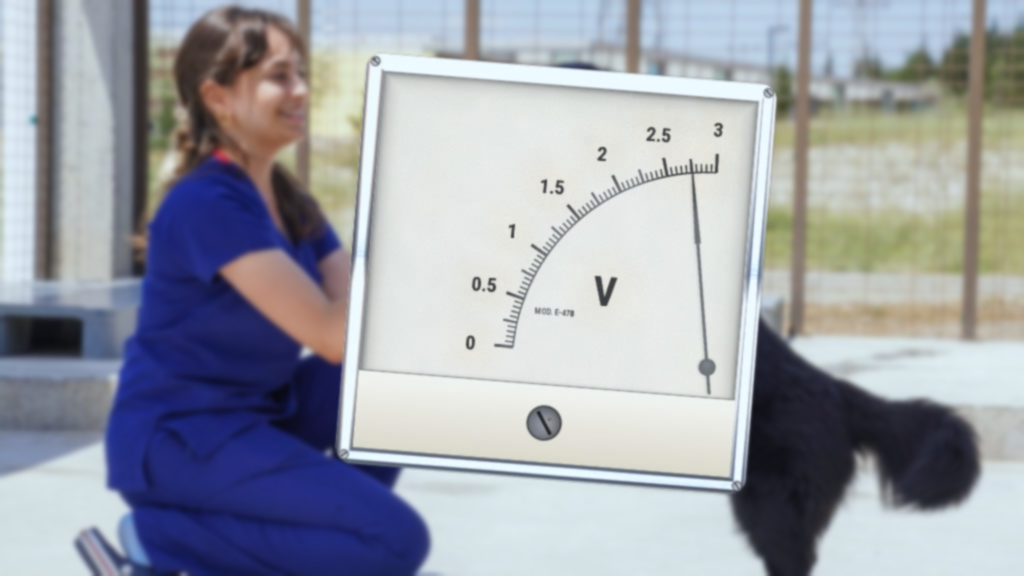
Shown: 2.75 V
